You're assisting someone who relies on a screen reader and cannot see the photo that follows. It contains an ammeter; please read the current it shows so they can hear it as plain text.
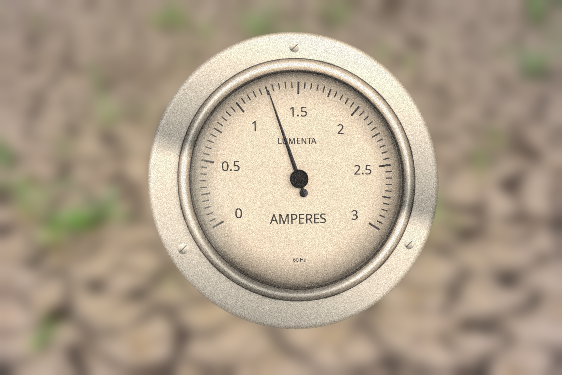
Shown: 1.25 A
